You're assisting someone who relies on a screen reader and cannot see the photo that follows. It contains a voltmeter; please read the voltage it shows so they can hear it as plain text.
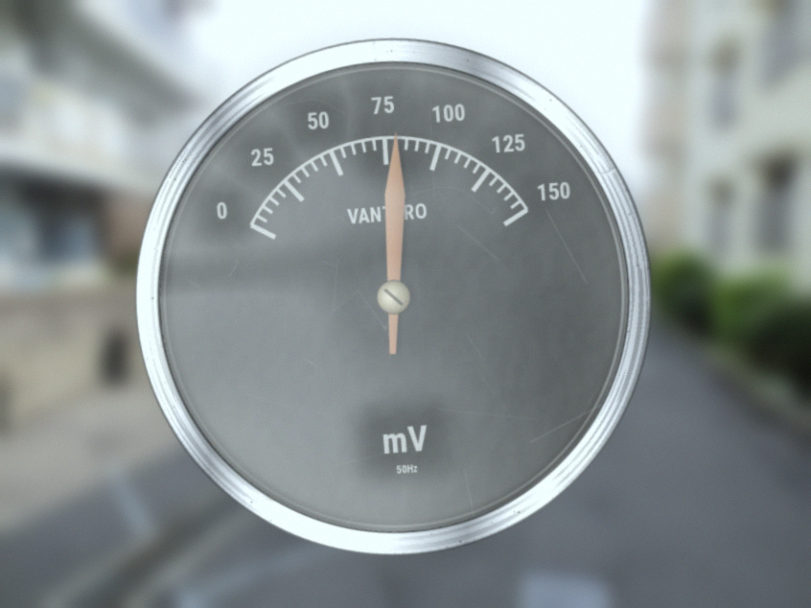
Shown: 80 mV
